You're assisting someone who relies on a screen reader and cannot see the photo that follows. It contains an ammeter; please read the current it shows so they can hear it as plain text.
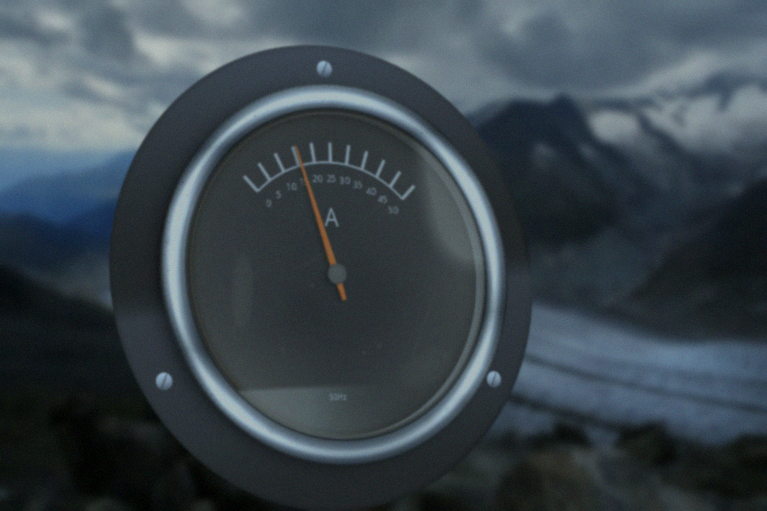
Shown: 15 A
